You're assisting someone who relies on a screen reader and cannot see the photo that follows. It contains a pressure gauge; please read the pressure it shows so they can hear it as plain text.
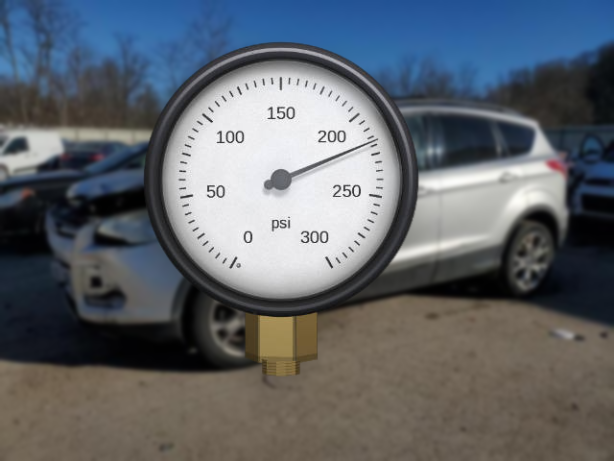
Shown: 217.5 psi
